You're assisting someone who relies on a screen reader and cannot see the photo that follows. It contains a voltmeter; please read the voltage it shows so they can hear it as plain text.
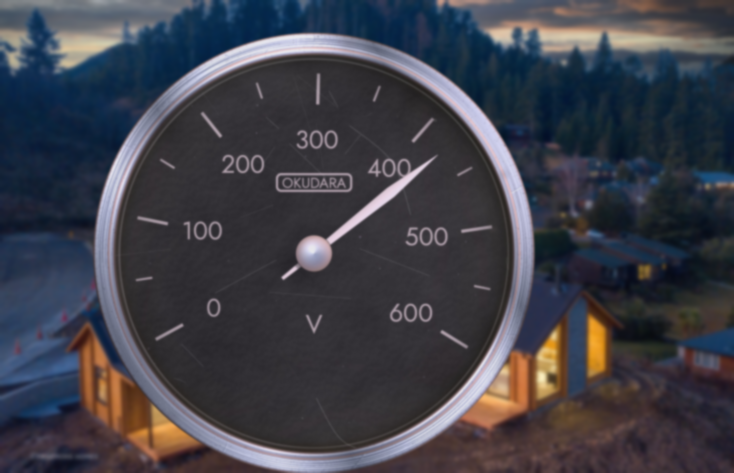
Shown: 425 V
